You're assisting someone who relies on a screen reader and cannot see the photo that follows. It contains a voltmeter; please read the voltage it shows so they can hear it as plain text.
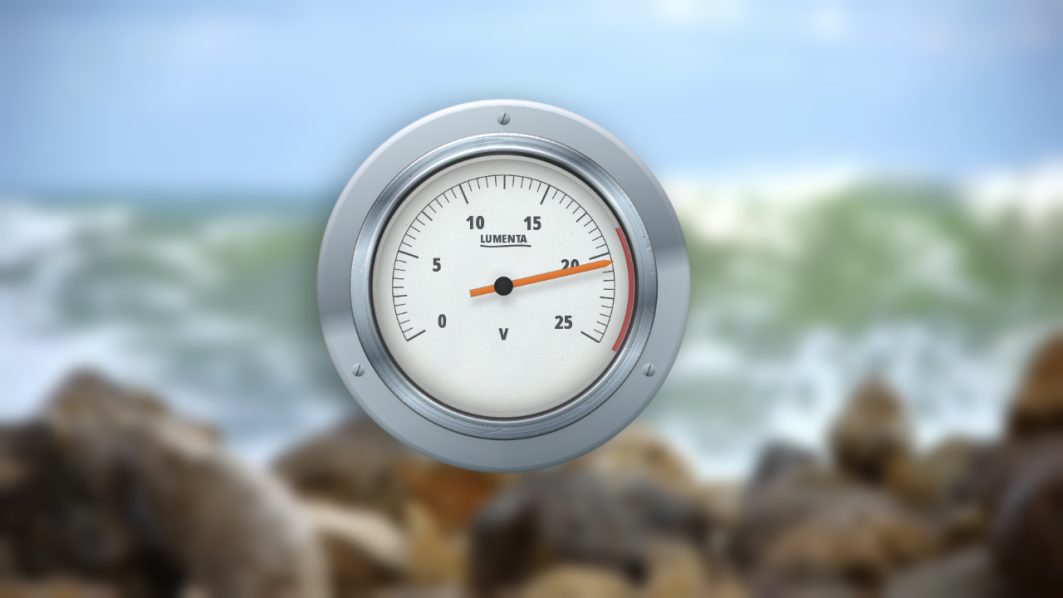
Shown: 20.5 V
